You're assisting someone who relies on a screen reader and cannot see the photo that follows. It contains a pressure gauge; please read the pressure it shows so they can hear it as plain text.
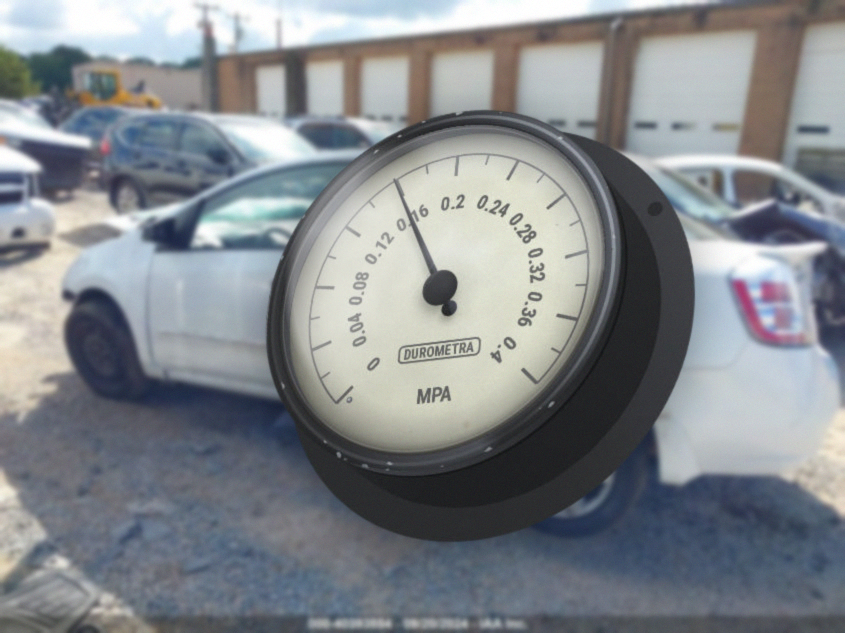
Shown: 0.16 MPa
